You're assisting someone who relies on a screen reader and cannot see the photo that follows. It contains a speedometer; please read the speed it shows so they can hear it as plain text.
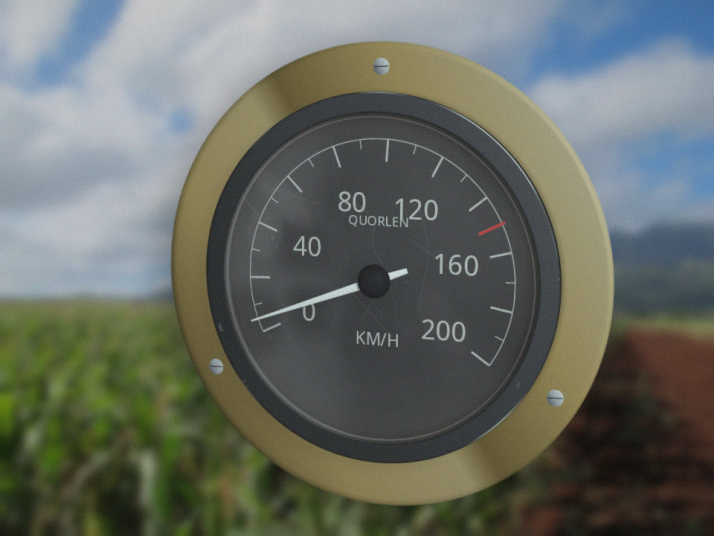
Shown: 5 km/h
